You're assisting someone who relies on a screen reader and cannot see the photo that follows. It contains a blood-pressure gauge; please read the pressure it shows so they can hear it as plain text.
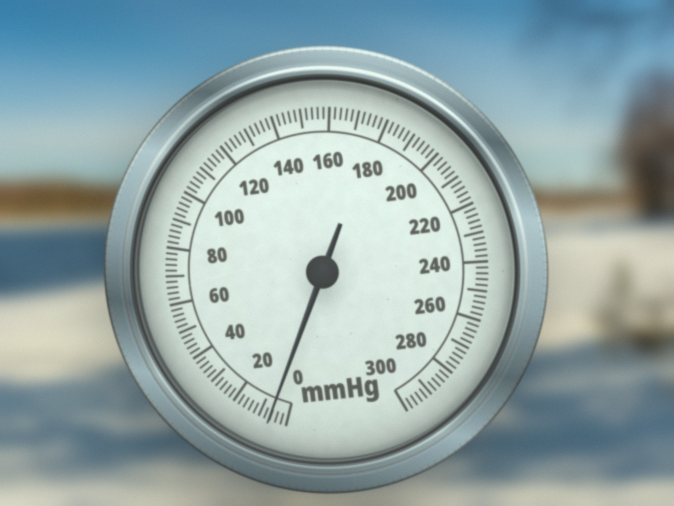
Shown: 6 mmHg
